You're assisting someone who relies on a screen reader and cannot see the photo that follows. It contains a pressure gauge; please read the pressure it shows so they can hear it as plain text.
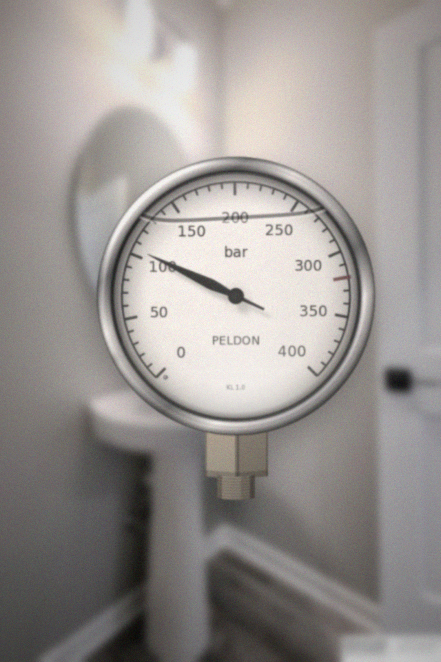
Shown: 105 bar
